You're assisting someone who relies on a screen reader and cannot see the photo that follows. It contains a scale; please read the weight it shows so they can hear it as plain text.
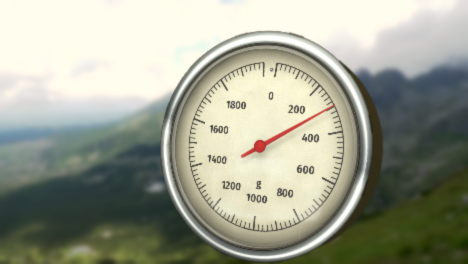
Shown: 300 g
